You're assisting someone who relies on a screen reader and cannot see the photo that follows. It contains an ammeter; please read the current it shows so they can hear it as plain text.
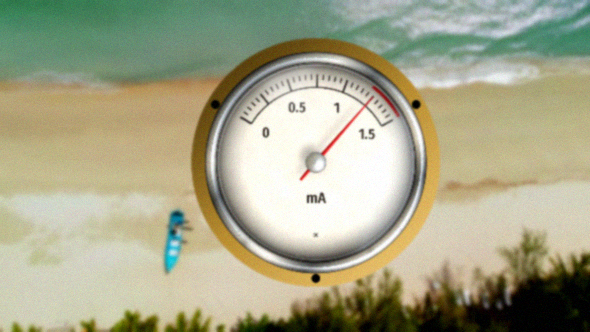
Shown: 1.25 mA
